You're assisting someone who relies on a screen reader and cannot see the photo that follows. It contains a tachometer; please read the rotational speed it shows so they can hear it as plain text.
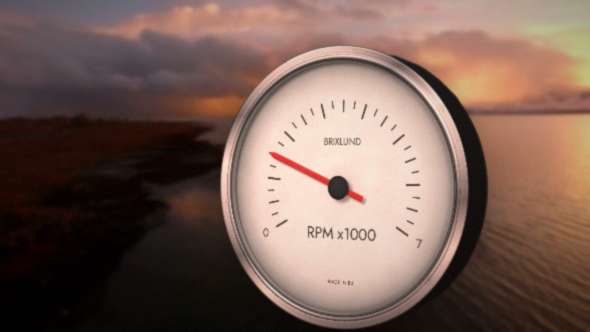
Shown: 1500 rpm
